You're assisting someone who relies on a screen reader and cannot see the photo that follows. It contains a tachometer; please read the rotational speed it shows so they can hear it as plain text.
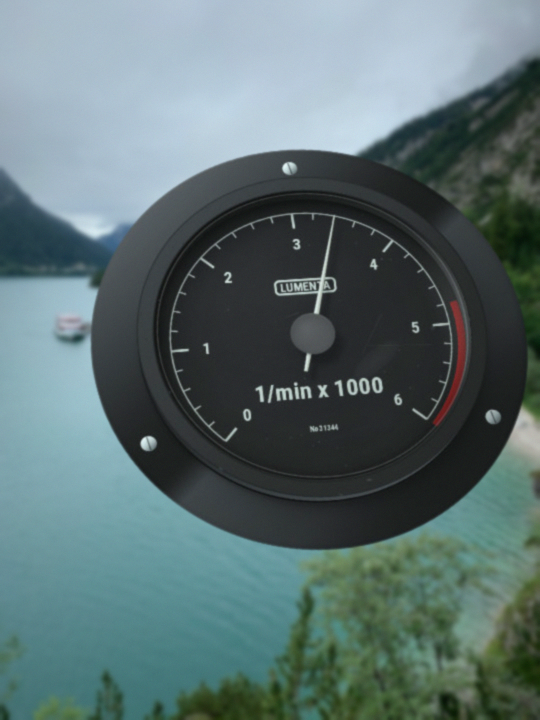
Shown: 3400 rpm
